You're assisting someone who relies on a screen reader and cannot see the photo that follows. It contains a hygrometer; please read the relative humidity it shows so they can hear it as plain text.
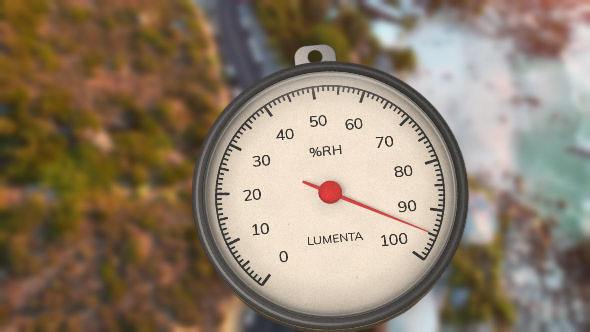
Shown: 95 %
